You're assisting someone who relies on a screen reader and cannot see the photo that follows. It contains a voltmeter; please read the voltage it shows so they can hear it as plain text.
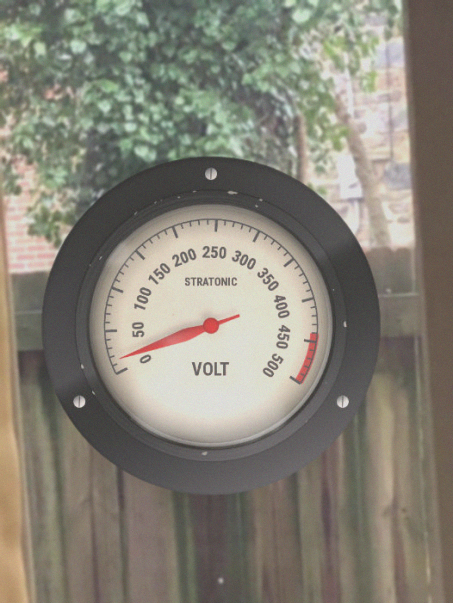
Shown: 15 V
